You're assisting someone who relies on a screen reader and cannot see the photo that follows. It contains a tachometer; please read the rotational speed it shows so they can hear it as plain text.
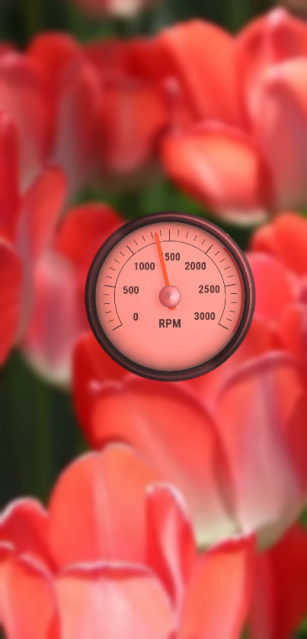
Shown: 1350 rpm
